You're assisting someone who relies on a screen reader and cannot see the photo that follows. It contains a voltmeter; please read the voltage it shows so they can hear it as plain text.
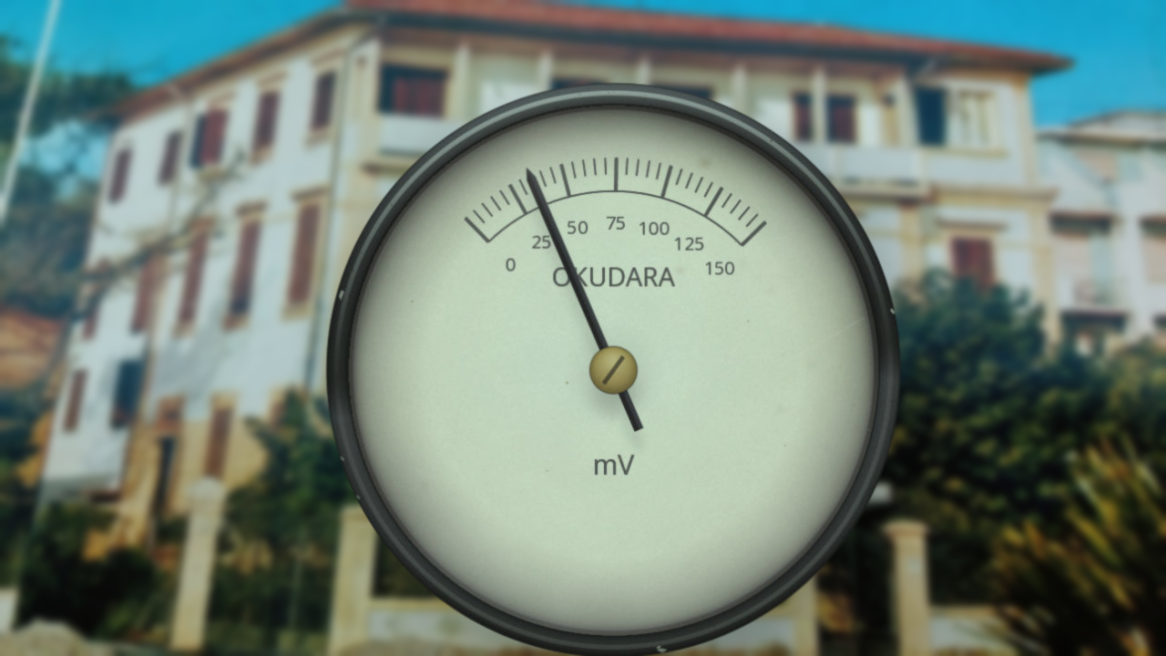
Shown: 35 mV
